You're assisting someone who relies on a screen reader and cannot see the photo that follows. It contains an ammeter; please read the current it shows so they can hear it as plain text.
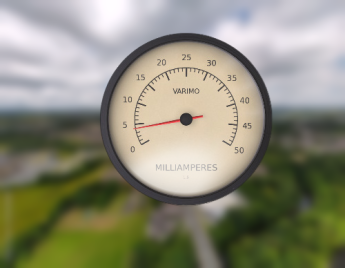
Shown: 4 mA
